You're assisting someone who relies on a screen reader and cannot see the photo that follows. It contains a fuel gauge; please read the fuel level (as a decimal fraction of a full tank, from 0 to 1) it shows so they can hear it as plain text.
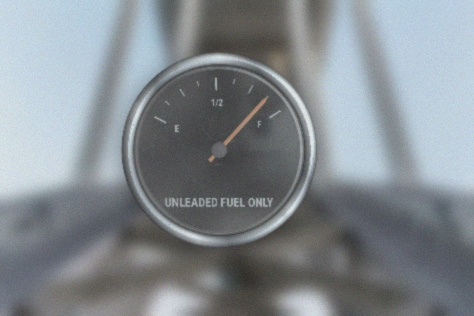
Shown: 0.875
